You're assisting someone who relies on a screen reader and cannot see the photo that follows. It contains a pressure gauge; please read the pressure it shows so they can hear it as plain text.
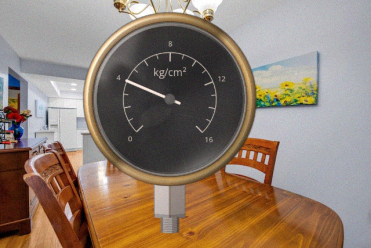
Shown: 4 kg/cm²
